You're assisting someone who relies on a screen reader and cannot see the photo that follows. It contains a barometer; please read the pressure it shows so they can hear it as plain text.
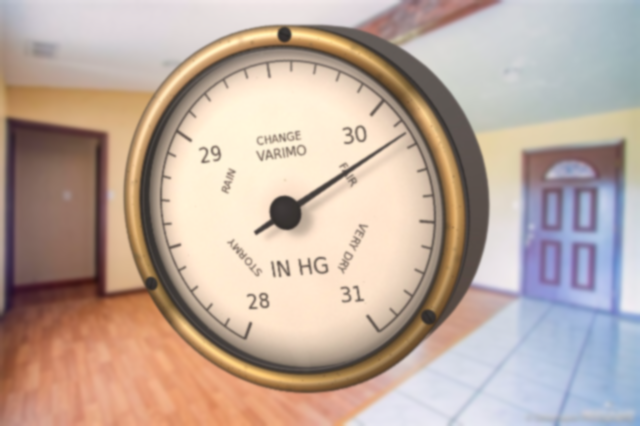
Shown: 30.15 inHg
